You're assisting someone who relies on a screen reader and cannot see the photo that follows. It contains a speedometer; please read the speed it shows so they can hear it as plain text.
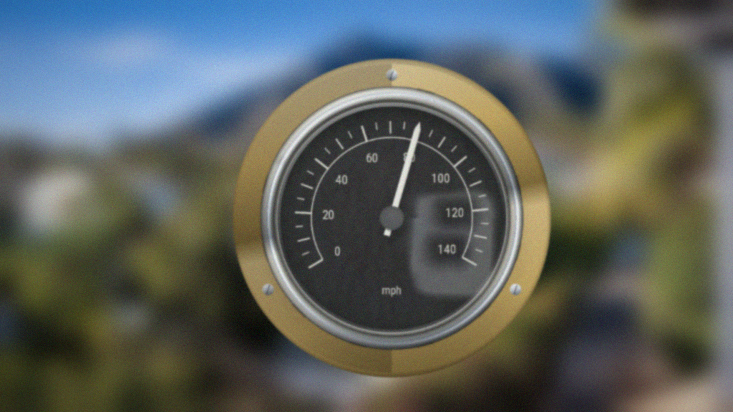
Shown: 80 mph
